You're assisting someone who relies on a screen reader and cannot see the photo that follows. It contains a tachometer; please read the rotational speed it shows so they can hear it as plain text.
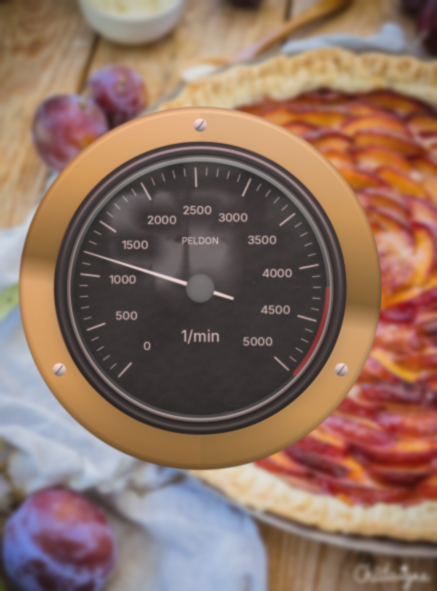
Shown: 1200 rpm
